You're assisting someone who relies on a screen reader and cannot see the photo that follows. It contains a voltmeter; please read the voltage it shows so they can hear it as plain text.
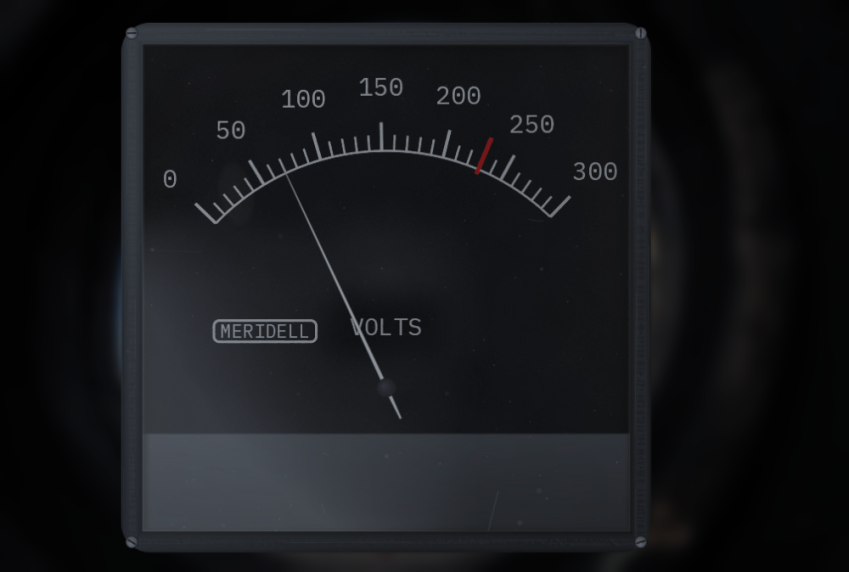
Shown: 70 V
